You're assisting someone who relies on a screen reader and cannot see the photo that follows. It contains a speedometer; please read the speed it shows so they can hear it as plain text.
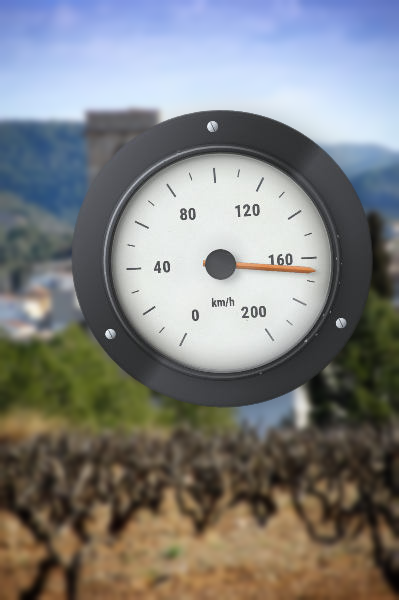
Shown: 165 km/h
